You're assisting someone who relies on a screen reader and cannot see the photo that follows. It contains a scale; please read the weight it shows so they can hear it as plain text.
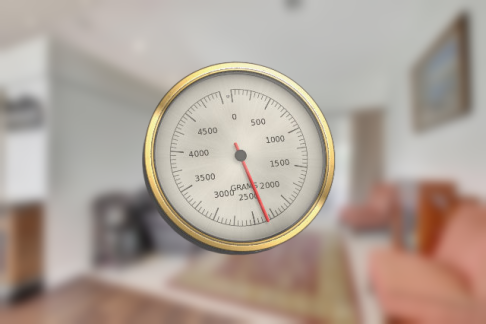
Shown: 2350 g
